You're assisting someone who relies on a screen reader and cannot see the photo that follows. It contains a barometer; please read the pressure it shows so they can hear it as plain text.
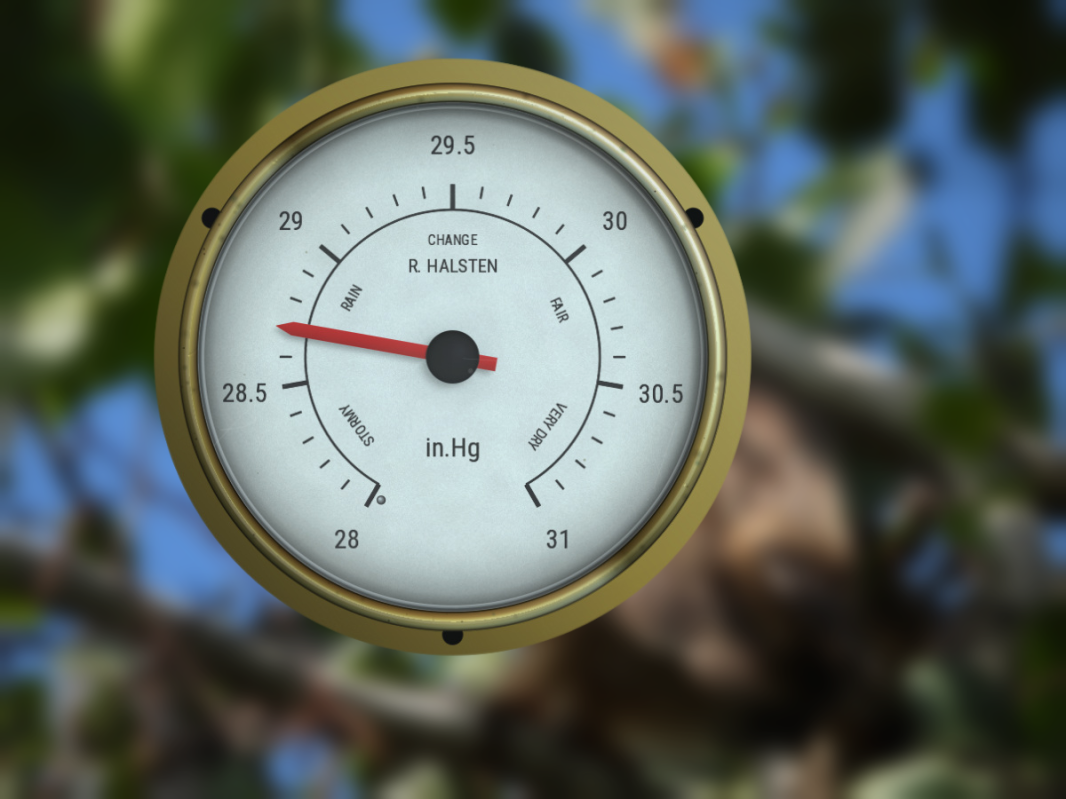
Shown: 28.7 inHg
